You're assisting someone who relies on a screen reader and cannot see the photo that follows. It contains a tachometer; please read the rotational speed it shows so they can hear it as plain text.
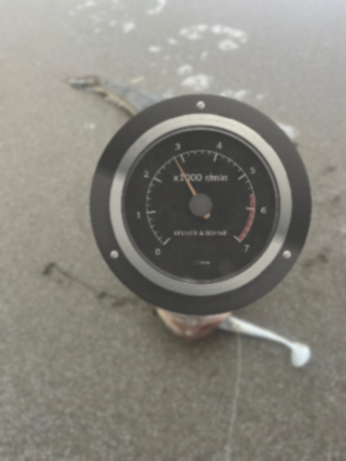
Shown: 2800 rpm
